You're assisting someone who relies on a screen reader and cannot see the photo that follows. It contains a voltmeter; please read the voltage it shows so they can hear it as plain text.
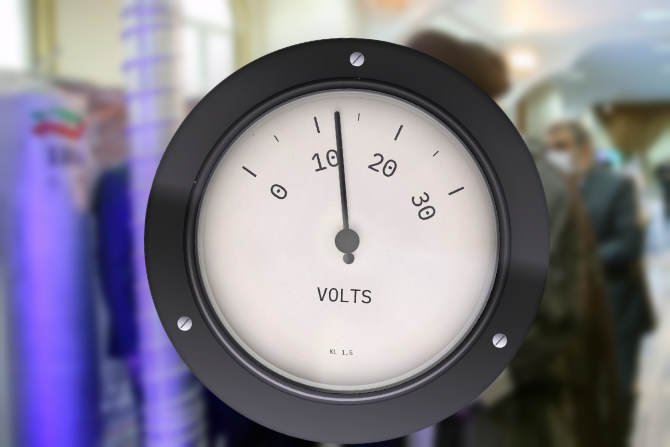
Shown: 12.5 V
